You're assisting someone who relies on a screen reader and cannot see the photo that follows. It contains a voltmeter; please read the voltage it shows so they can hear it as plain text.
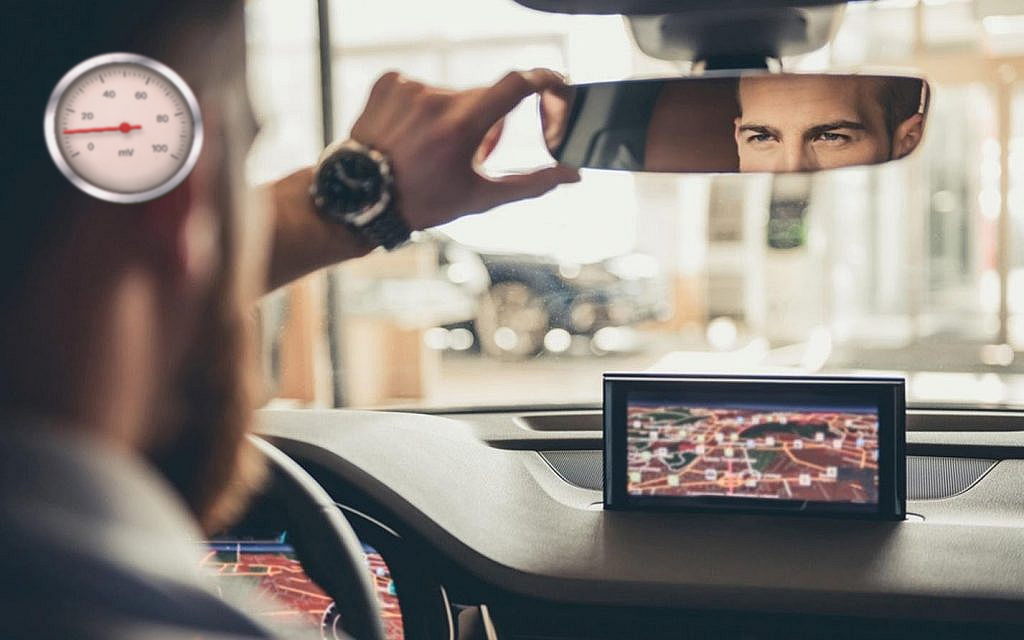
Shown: 10 mV
